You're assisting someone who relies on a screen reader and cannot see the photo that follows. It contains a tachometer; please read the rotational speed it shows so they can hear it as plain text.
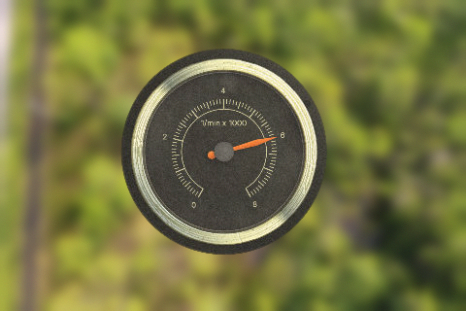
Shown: 6000 rpm
